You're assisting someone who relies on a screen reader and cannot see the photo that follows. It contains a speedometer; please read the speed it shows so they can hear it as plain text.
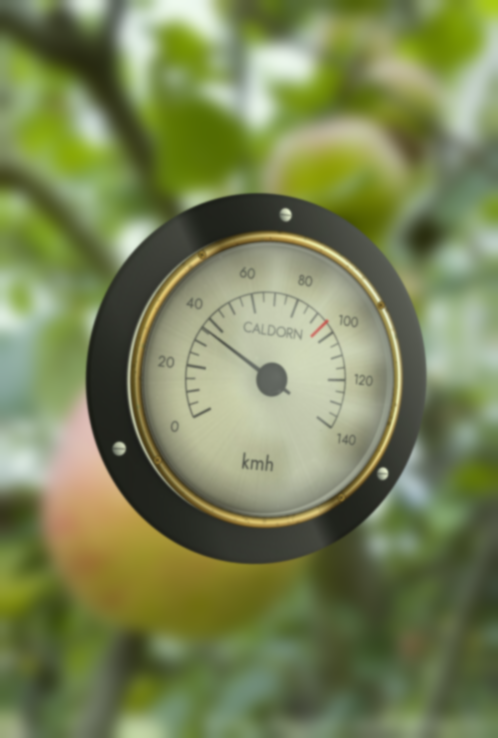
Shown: 35 km/h
